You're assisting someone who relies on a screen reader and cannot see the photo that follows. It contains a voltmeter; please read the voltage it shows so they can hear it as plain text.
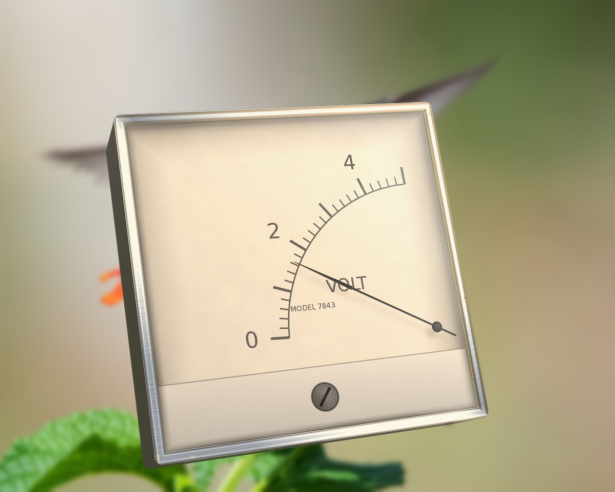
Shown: 1.6 V
